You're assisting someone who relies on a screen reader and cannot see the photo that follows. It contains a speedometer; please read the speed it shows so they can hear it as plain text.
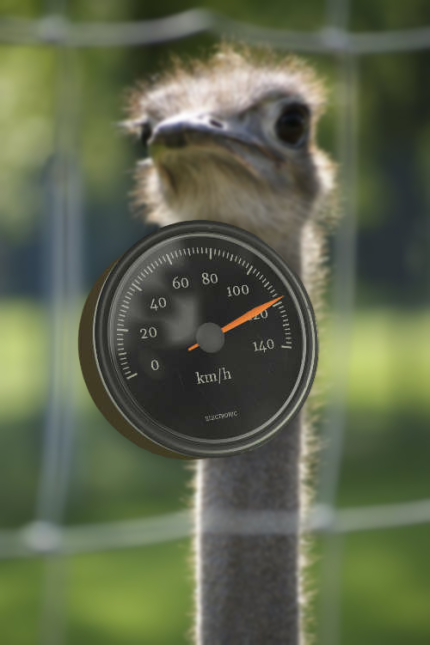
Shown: 118 km/h
